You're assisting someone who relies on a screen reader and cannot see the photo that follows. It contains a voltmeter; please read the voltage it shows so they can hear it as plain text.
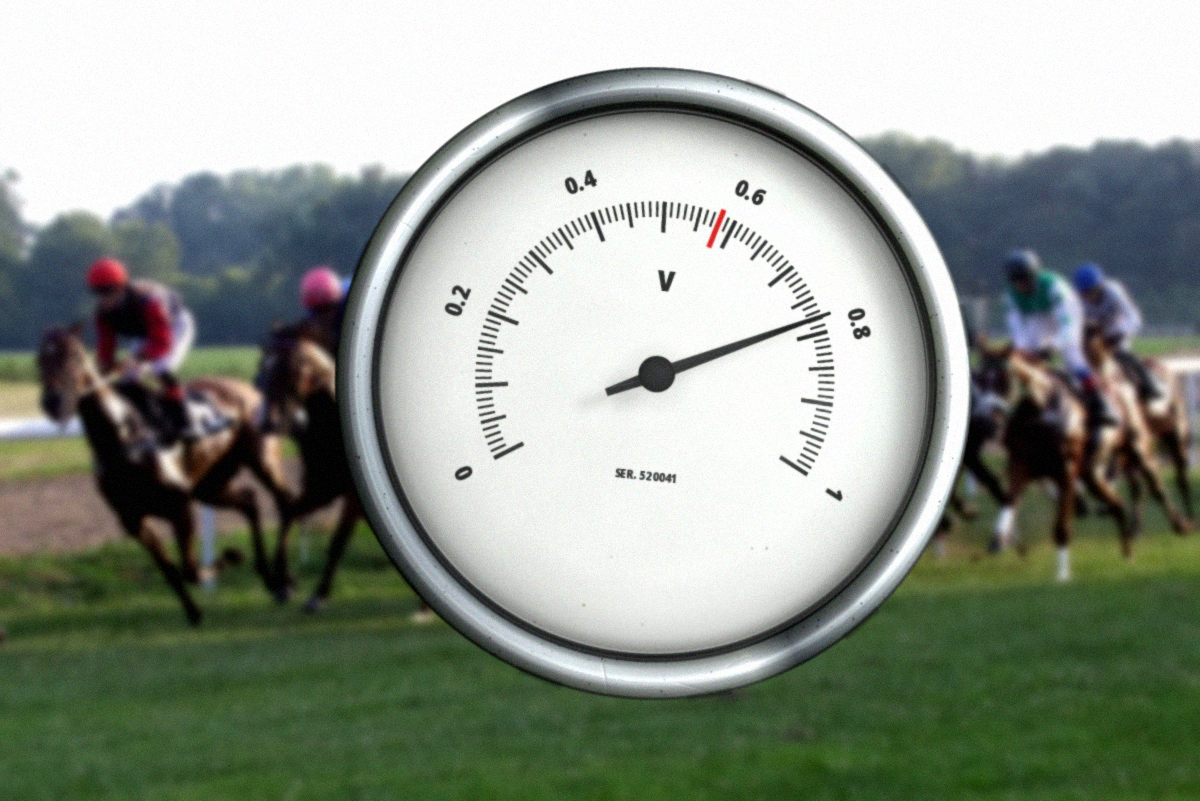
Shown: 0.78 V
